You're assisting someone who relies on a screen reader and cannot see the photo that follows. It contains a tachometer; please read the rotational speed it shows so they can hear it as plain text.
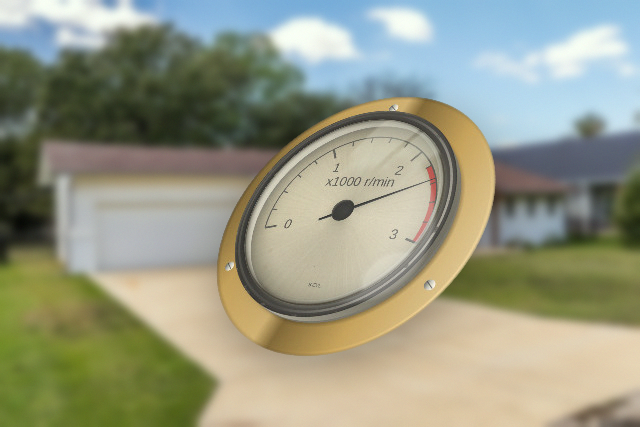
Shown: 2400 rpm
